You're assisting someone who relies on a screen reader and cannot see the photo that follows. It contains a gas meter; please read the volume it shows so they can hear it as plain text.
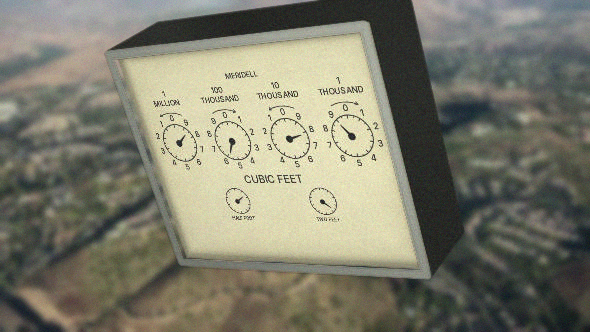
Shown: 857900 ft³
